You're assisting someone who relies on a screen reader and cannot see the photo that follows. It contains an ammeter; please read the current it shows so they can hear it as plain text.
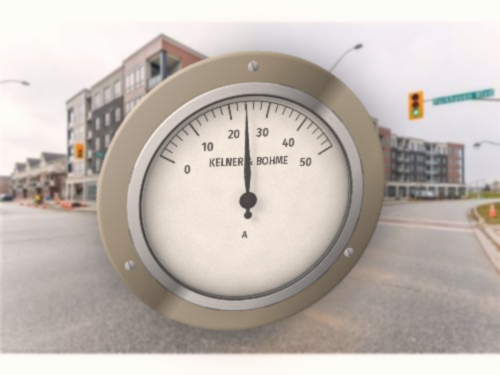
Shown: 24 A
